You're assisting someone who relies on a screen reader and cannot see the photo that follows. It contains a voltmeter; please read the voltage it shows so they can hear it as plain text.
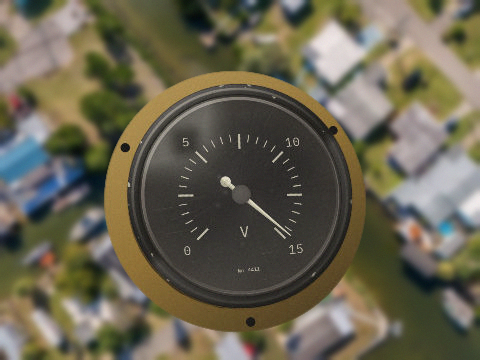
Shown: 14.75 V
